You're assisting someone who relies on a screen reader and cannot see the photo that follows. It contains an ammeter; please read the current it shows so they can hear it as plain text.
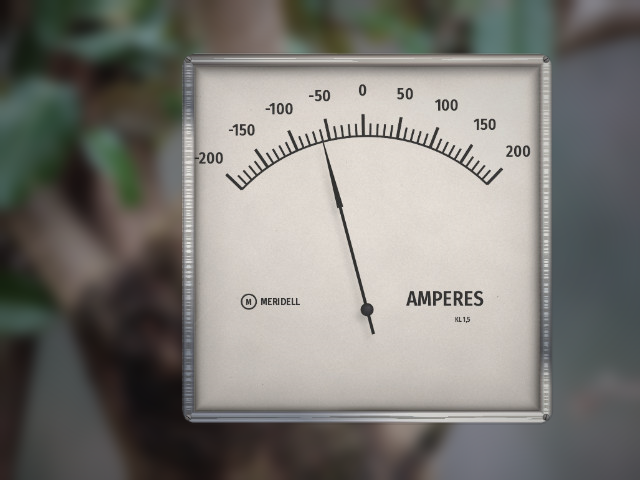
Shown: -60 A
